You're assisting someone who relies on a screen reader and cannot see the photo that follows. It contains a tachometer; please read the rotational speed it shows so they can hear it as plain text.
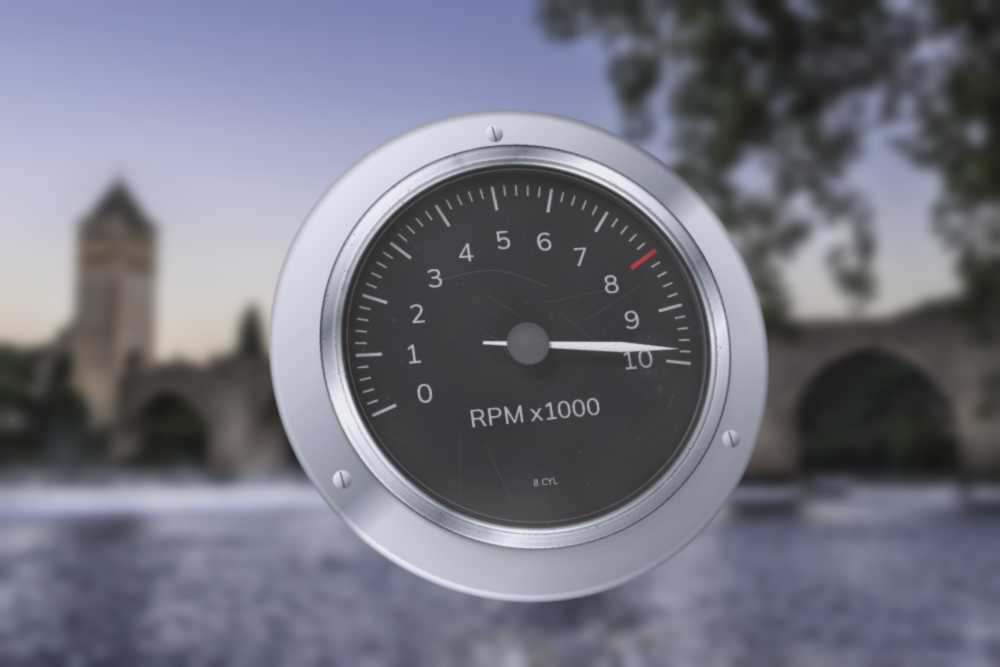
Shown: 9800 rpm
